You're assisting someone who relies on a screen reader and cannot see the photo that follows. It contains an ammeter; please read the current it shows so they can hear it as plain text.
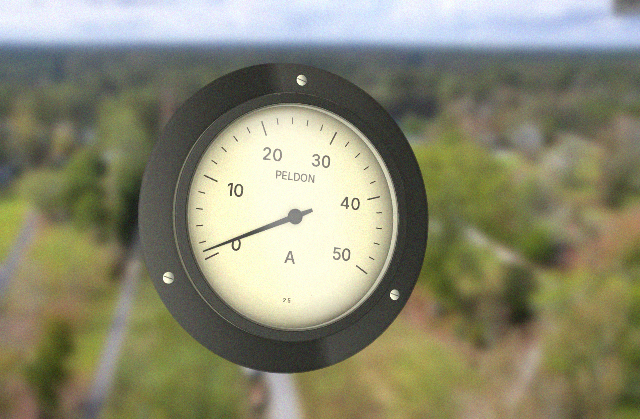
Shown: 1 A
